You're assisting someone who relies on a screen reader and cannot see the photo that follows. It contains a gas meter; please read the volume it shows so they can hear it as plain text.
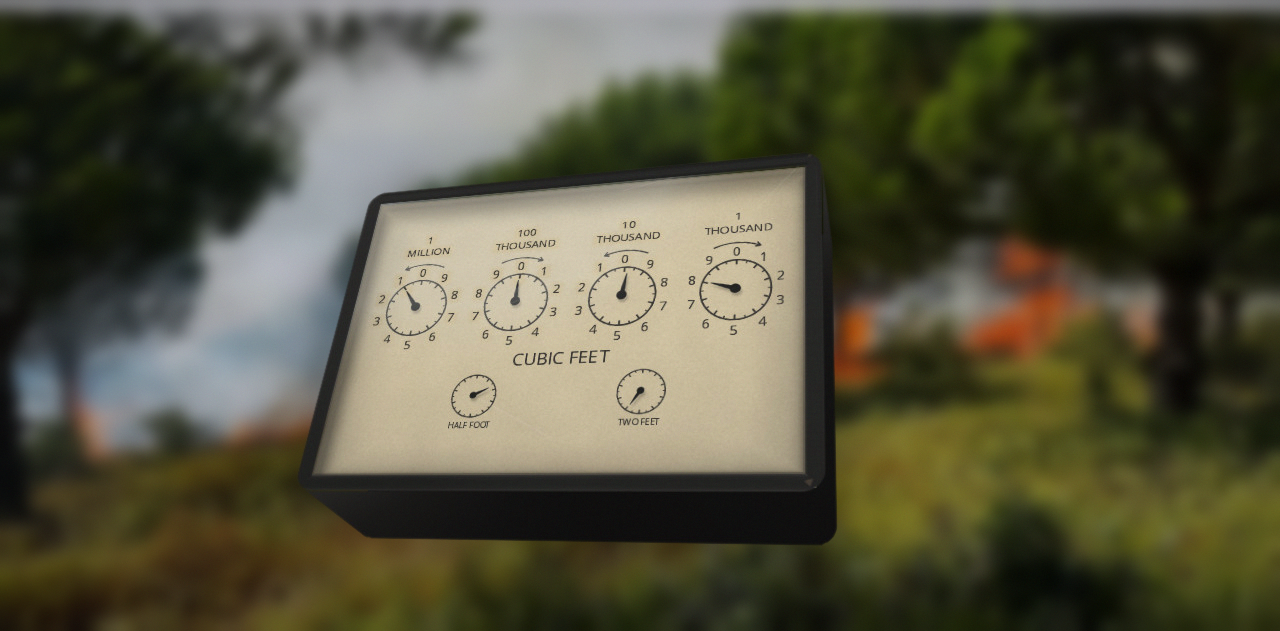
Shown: 99800 ft³
